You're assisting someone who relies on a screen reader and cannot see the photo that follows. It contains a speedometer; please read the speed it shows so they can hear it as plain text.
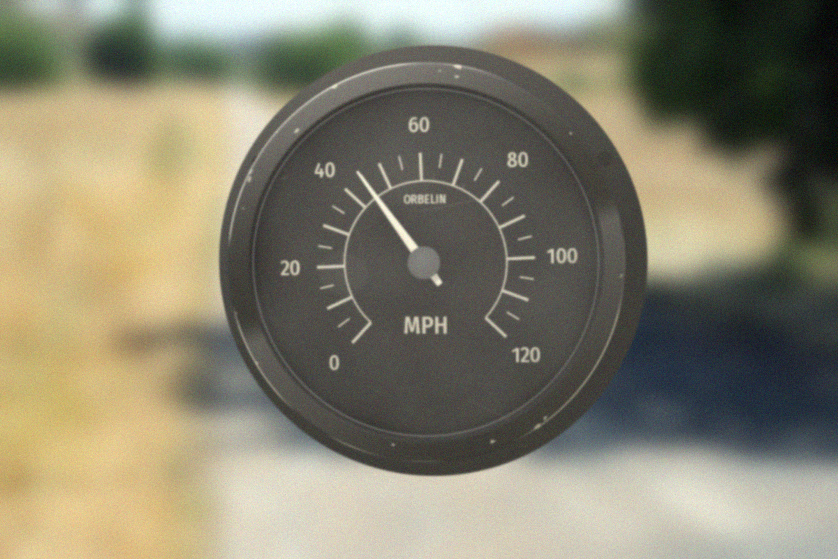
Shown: 45 mph
